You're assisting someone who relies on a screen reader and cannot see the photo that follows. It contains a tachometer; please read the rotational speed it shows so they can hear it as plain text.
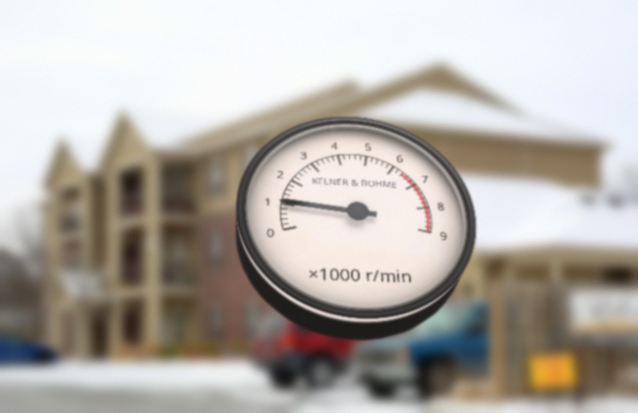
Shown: 1000 rpm
